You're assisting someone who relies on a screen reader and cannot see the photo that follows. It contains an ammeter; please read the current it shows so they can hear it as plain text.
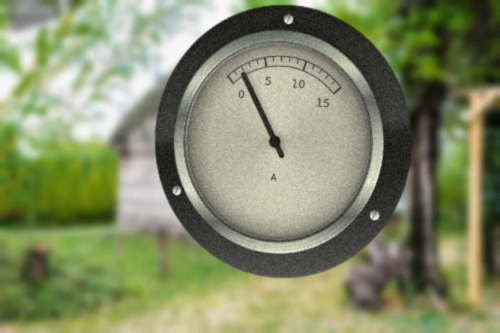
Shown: 2 A
